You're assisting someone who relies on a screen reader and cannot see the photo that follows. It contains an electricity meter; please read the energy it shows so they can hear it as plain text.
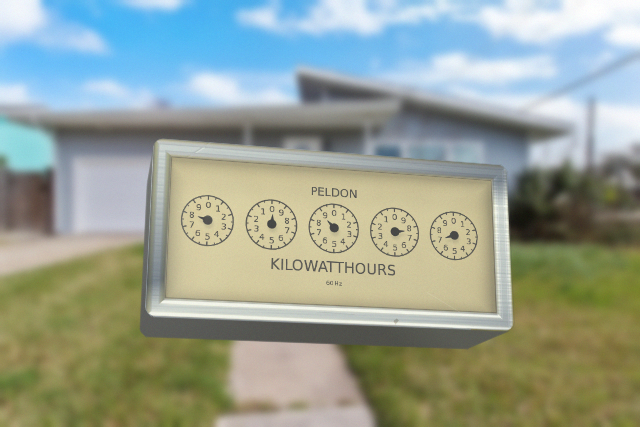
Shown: 79877 kWh
